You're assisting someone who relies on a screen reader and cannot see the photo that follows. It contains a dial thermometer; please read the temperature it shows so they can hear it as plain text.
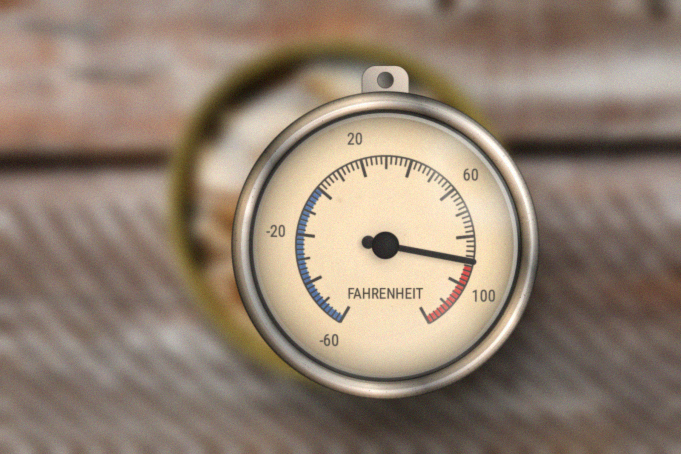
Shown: 90 °F
